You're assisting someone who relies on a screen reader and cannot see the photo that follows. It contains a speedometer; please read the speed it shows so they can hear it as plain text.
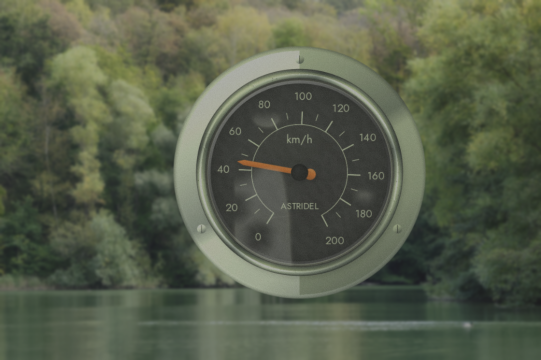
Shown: 45 km/h
